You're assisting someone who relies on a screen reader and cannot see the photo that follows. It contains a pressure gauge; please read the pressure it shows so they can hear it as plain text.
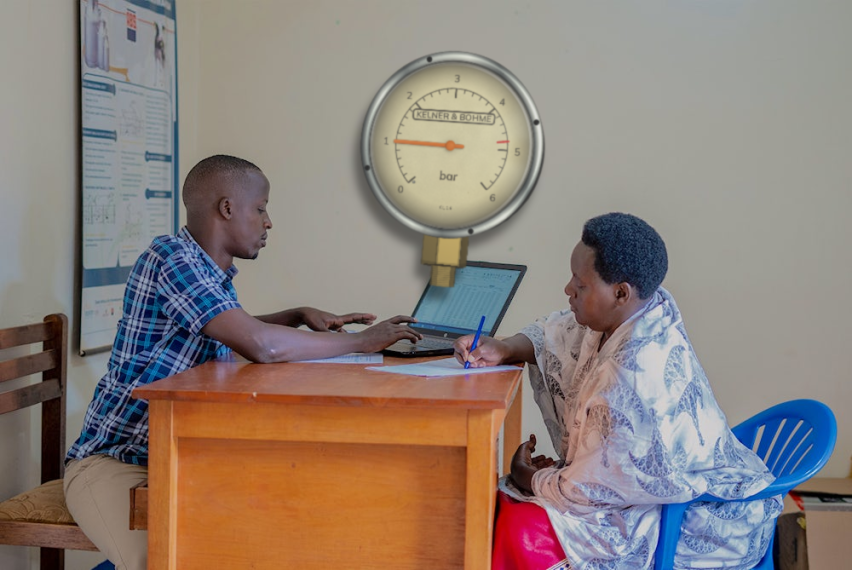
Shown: 1 bar
